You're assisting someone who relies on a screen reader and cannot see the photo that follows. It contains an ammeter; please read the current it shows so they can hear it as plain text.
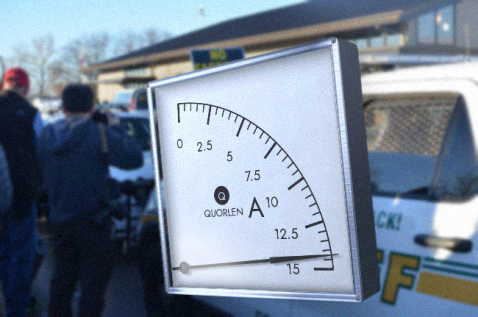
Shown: 14.25 A
